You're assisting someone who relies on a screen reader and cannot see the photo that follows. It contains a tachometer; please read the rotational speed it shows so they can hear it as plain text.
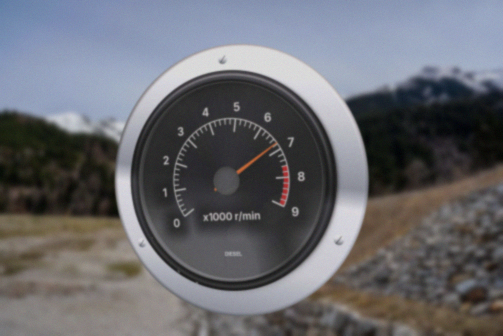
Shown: 6800 rpm
